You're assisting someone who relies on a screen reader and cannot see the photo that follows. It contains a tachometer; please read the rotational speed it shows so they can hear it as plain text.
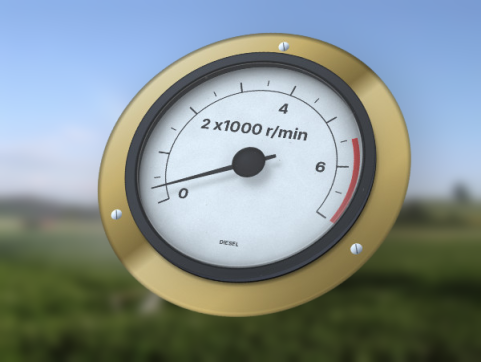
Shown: 250 rpm
